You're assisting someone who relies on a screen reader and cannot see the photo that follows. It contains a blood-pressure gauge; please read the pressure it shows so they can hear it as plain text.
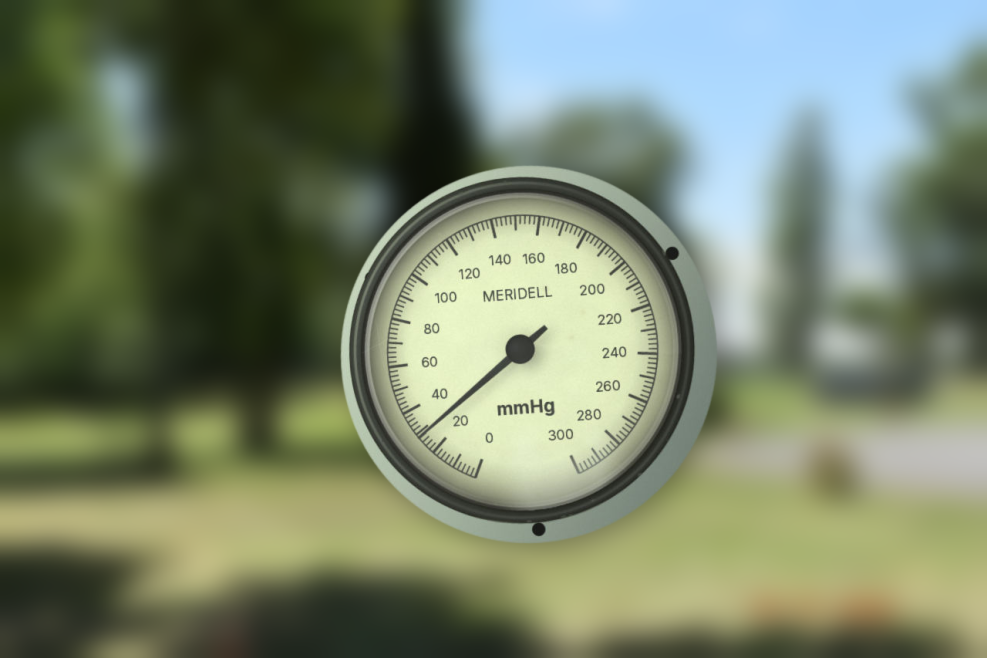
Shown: 28 mmHg
